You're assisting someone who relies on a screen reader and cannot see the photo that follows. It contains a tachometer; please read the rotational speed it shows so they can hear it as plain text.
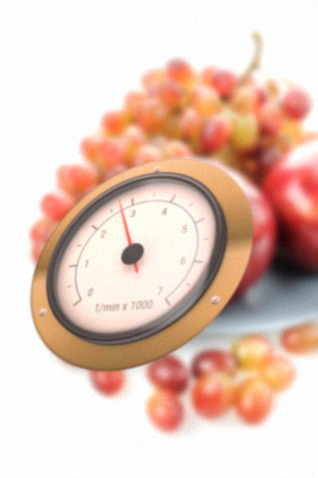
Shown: 2750 rpm
